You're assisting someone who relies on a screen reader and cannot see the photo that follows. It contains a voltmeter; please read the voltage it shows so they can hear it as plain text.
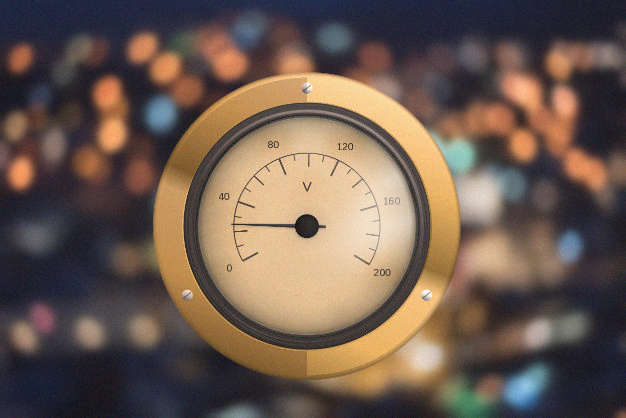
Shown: 25 V
